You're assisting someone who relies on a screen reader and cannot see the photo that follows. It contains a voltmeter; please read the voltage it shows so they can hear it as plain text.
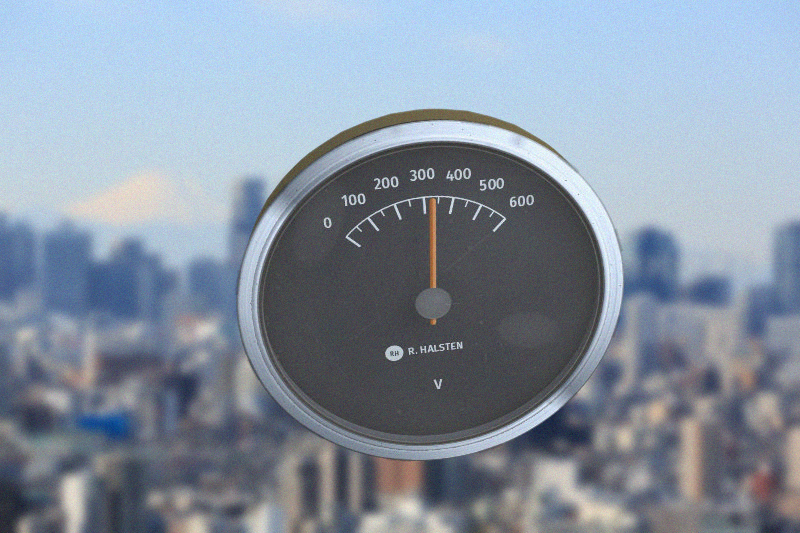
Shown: 325 V
